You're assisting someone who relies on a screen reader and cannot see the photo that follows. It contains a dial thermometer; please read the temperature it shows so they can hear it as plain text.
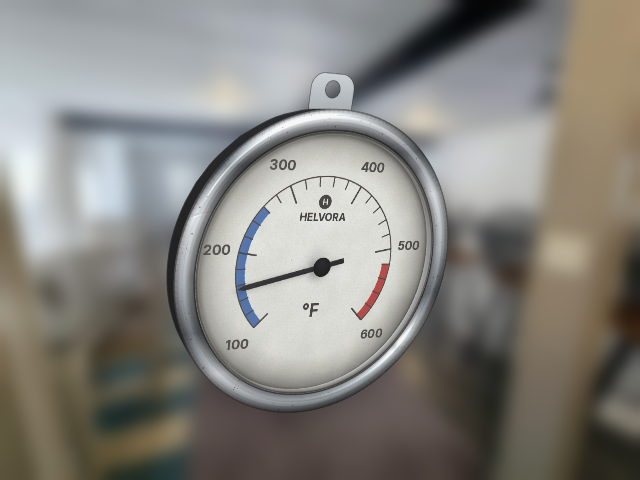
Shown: 160 °F
